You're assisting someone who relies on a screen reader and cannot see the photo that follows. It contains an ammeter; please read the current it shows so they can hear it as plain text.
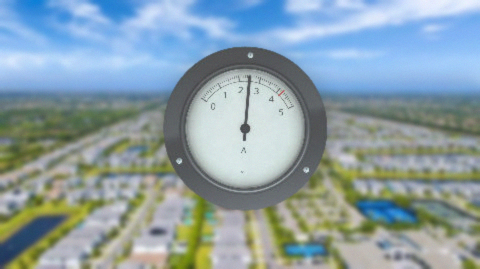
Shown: 2.5 A
